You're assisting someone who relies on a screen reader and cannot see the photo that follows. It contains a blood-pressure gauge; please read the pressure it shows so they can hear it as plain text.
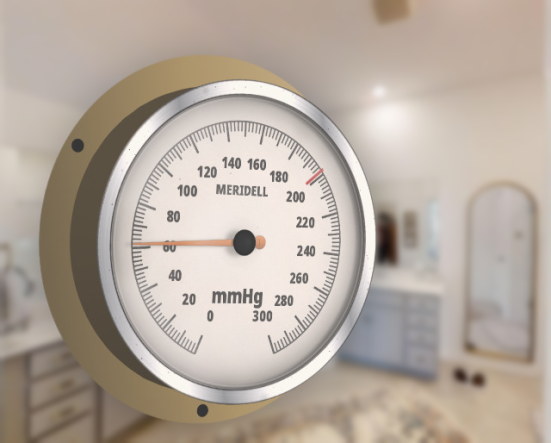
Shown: 62 mmHg
